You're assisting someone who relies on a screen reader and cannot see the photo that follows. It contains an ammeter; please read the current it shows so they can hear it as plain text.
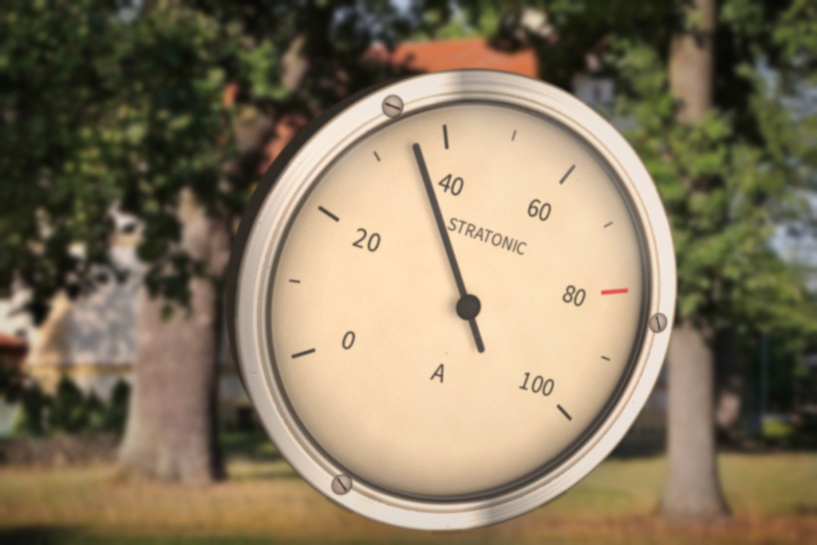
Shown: 35 A
